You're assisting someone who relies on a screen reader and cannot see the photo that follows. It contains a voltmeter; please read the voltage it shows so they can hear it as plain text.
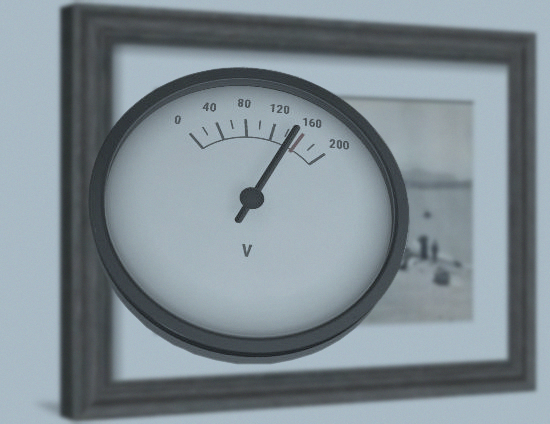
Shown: 150 V
